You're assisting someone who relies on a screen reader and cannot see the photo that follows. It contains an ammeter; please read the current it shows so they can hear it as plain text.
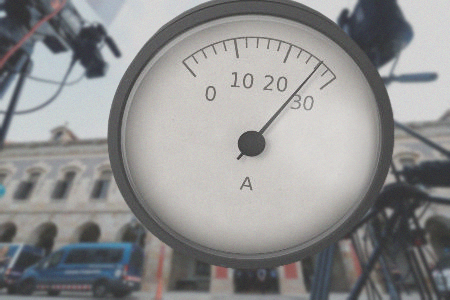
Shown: 26 A
